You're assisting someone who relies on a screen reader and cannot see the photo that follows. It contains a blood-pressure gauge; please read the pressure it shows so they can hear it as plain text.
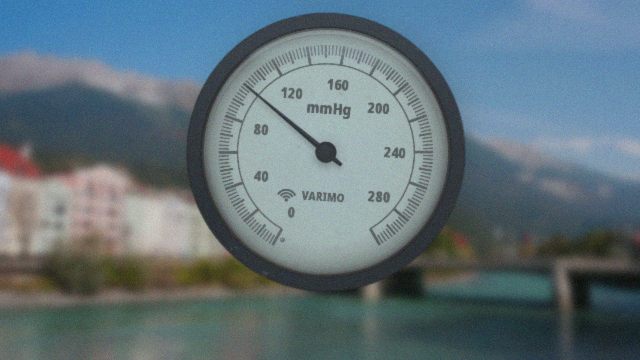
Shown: 100 mmHg
